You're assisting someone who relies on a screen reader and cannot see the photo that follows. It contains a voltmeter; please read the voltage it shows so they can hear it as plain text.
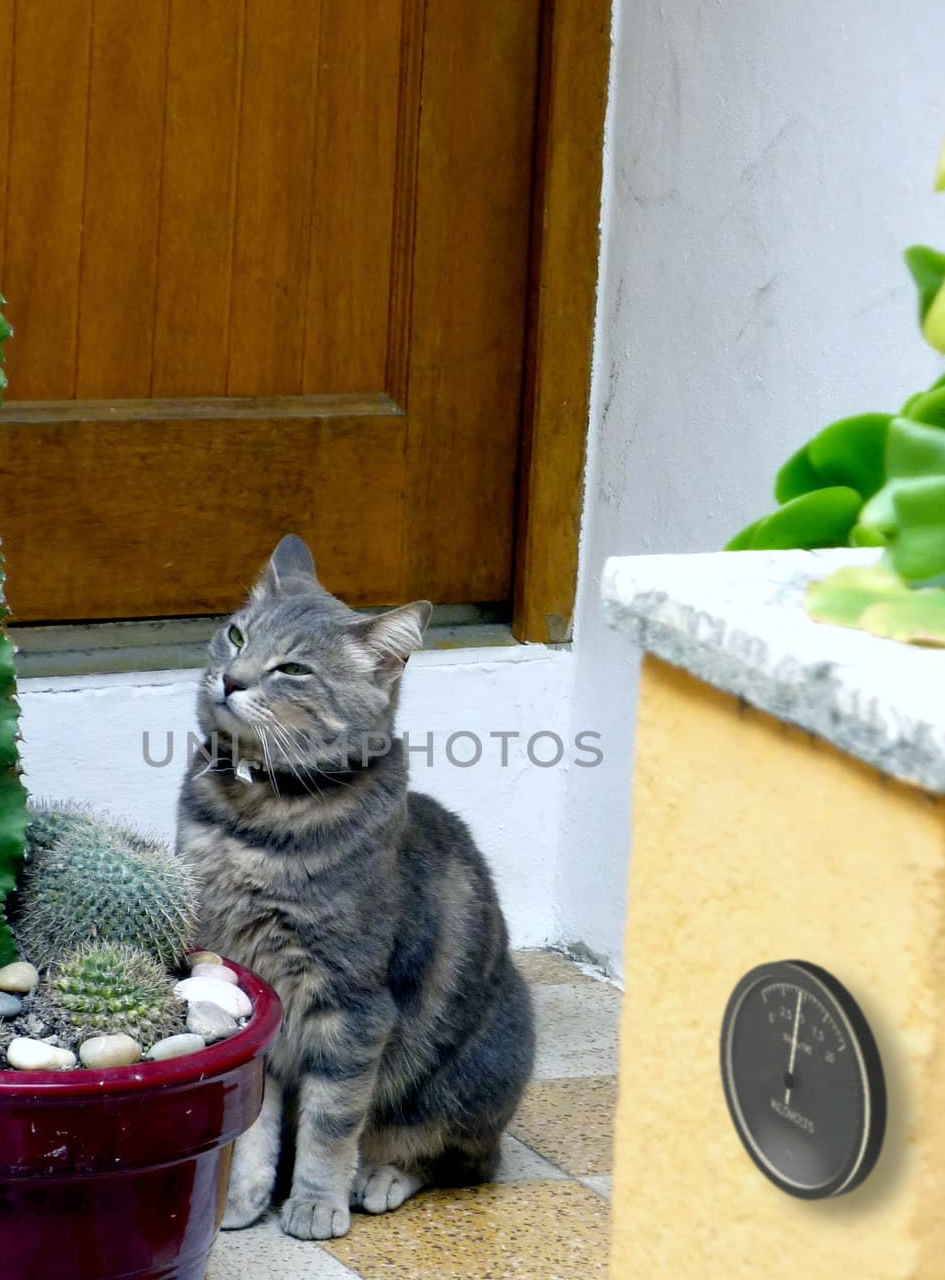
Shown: 5 kV
